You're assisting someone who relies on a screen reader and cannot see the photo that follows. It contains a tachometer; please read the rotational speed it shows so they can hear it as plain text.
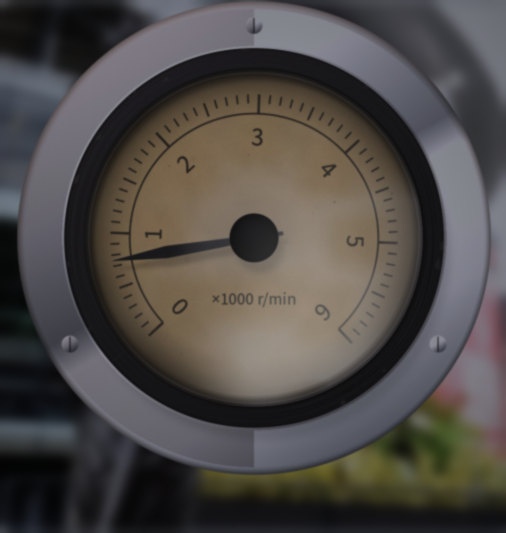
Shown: 750 rpm
